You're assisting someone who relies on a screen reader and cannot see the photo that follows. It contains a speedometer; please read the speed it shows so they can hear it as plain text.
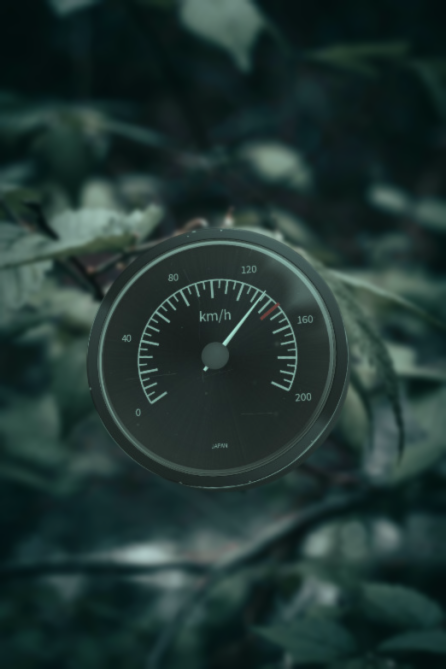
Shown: 135 km/h
